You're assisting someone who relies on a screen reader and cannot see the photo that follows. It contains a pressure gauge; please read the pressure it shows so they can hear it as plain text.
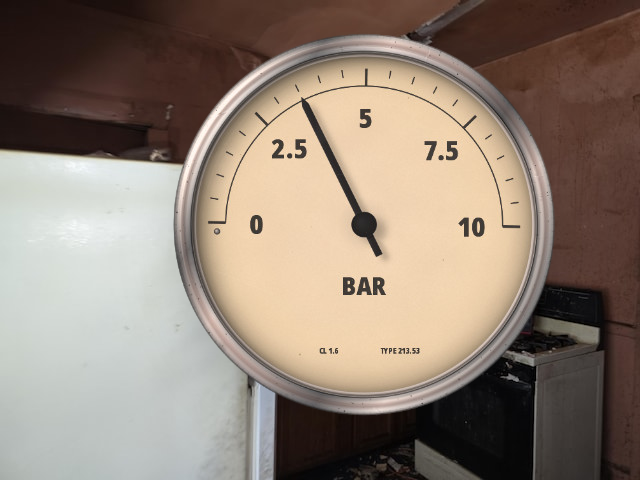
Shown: 3.5 bar
